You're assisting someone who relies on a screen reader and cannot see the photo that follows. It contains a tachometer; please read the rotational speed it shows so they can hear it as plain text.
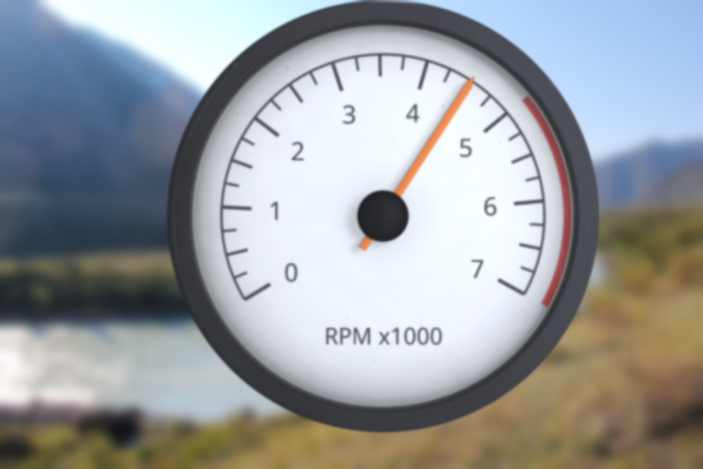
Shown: 4500 rpm
